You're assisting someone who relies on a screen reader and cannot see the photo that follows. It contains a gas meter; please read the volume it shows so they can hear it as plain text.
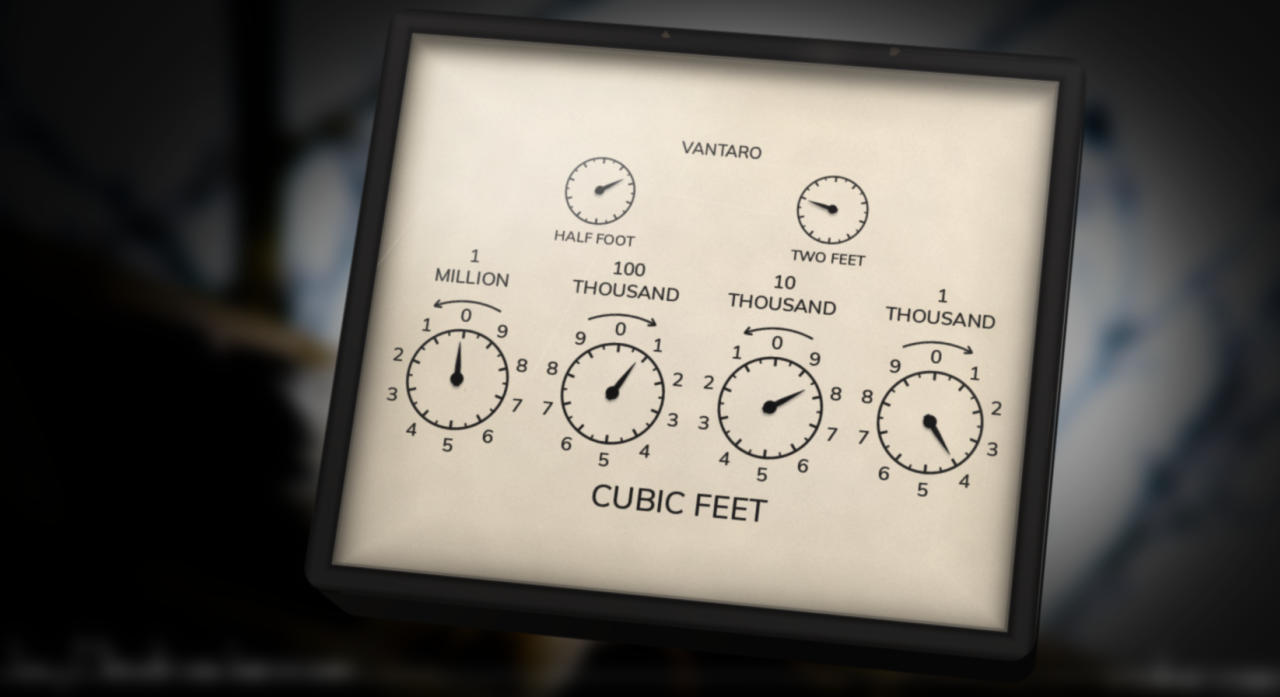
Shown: 8400 ft³
